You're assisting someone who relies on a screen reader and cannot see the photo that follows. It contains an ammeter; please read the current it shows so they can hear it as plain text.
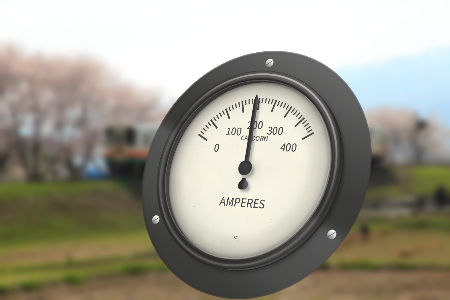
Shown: 200 A
